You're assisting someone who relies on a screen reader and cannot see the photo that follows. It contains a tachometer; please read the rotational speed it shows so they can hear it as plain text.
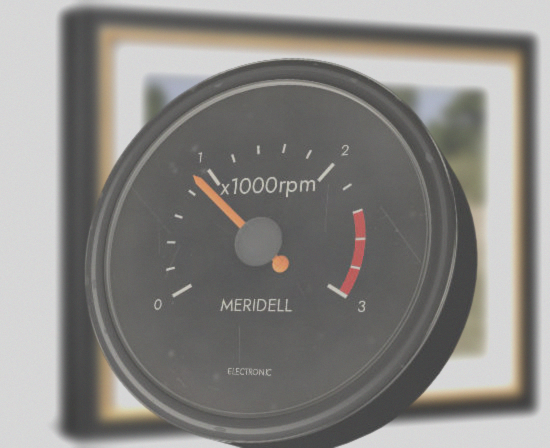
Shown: 900 rpm
